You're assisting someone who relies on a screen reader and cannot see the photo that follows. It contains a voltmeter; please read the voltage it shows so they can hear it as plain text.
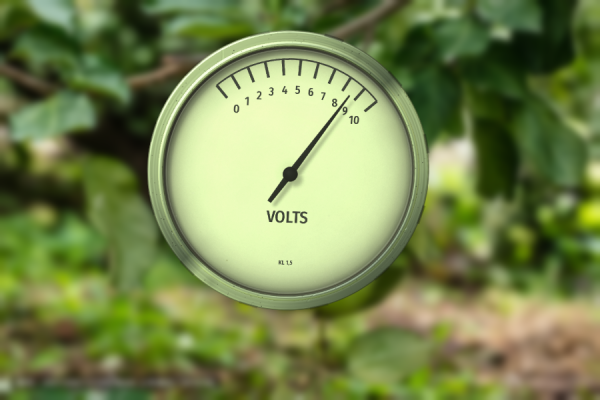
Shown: 8.5 V
